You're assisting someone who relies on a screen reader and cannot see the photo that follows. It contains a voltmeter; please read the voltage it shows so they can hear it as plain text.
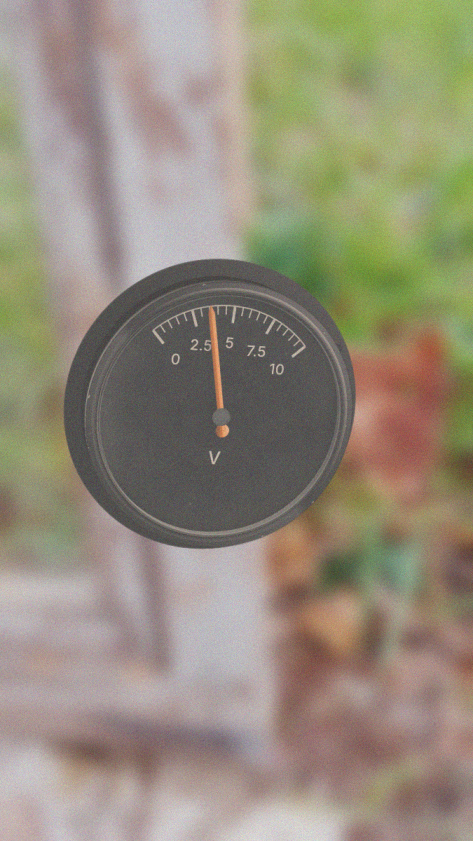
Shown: 3.5 V
